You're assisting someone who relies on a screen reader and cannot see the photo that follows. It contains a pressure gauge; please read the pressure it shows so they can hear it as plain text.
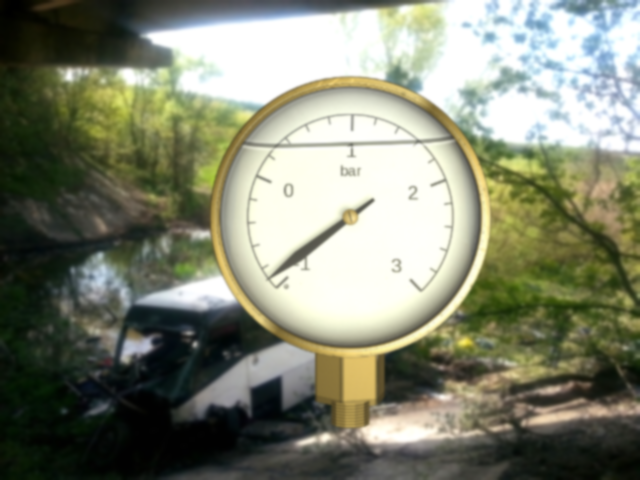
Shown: -0.9 bar
